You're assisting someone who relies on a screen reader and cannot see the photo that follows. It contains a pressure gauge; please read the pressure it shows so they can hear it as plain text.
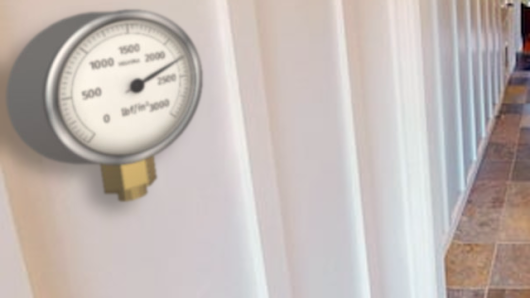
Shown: 2250 psi
